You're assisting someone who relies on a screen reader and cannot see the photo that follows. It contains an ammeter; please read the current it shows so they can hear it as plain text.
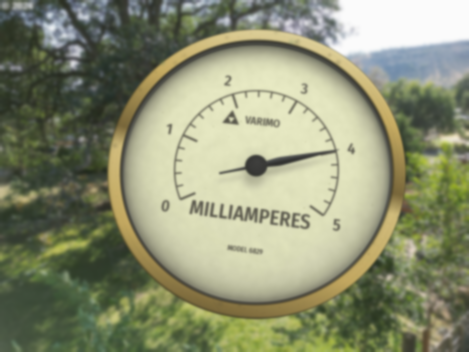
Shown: 4 mA
